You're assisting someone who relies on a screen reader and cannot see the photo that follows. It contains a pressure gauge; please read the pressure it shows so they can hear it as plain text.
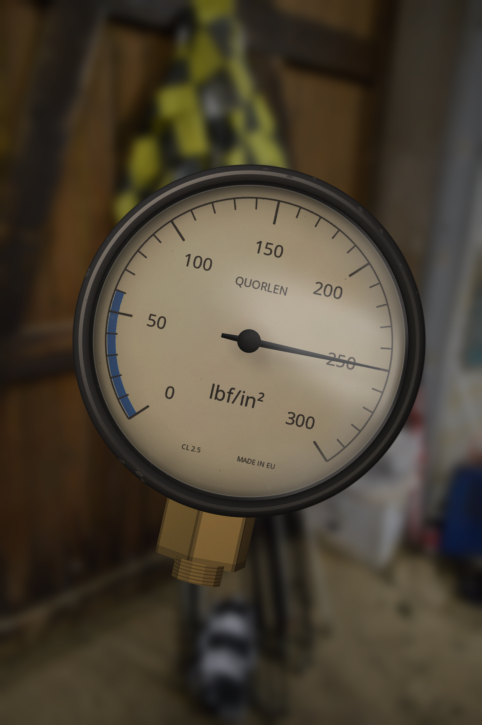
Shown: 250 psi
